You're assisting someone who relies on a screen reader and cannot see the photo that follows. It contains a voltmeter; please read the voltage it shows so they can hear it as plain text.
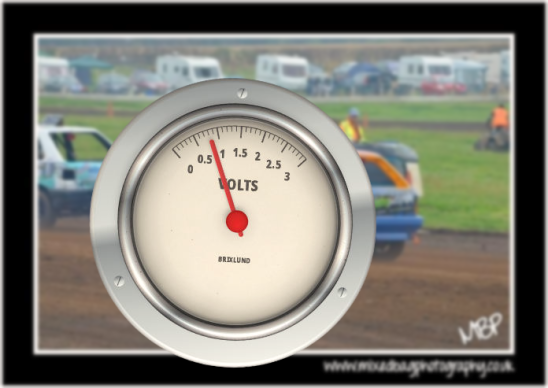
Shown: 0.8 V
